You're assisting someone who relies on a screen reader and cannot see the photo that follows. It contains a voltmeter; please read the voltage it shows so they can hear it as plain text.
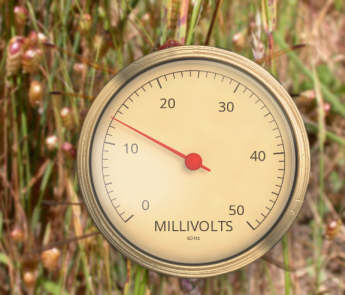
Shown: 13 mV
